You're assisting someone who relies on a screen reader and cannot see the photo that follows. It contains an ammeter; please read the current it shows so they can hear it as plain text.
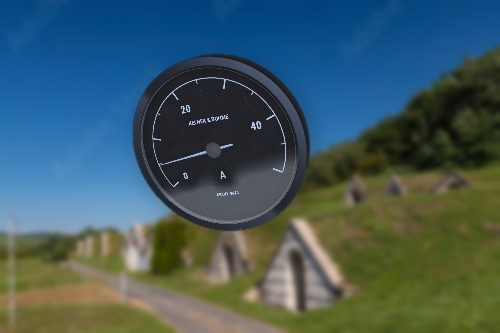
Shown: 5 A
